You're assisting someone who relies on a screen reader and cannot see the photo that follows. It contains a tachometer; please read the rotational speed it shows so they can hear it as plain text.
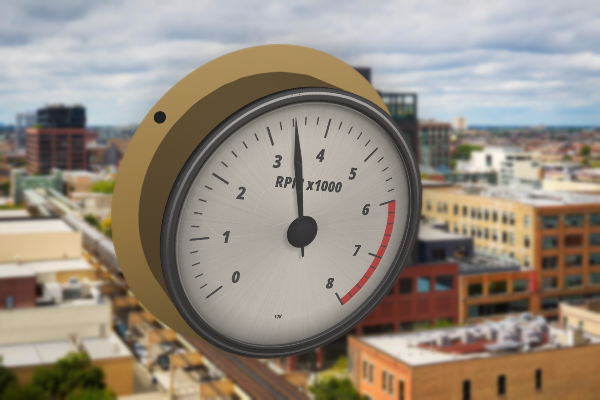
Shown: 3400 rpm
